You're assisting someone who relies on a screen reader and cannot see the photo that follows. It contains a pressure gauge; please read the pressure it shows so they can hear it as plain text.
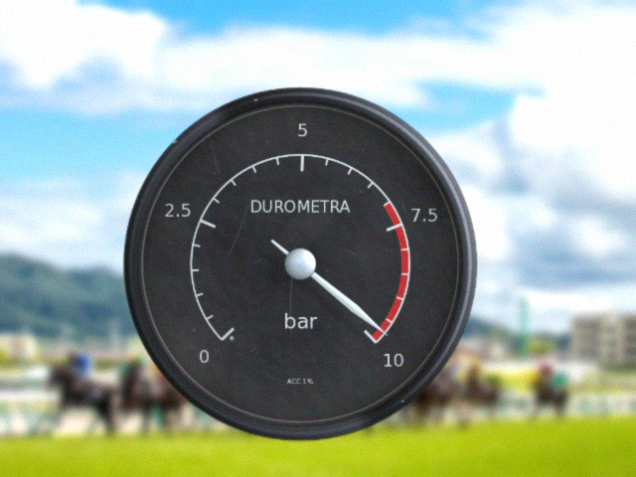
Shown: 9.75 bar
